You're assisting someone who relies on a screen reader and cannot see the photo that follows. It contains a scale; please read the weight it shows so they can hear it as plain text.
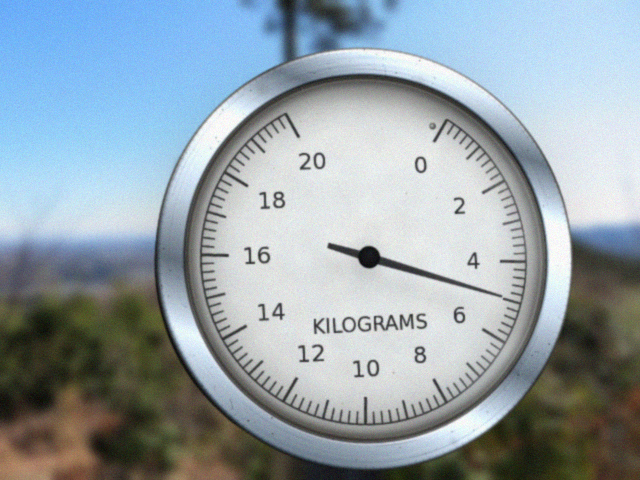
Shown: 5 kg
